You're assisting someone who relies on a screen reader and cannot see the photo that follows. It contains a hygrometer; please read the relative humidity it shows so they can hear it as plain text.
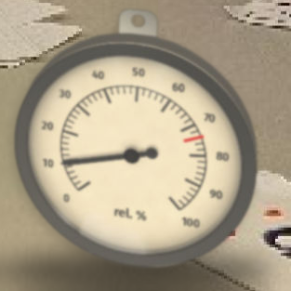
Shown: 10 %
